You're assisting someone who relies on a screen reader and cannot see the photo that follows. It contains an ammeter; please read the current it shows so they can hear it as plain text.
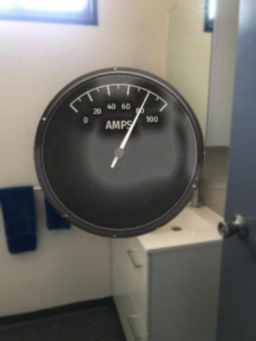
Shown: 80 A
